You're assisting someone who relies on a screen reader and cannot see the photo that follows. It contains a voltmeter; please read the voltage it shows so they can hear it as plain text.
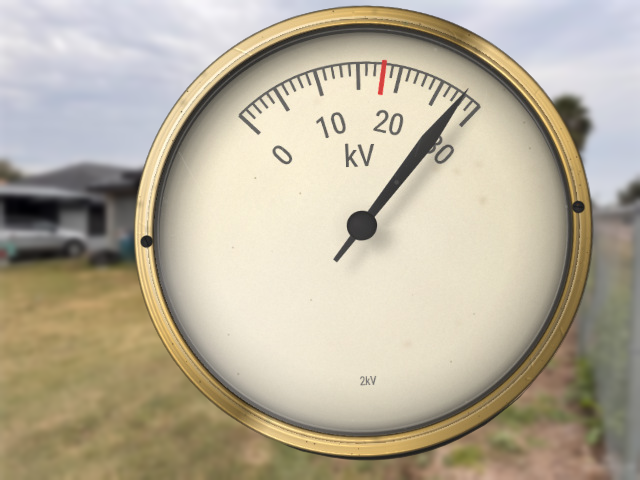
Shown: 28 kV
